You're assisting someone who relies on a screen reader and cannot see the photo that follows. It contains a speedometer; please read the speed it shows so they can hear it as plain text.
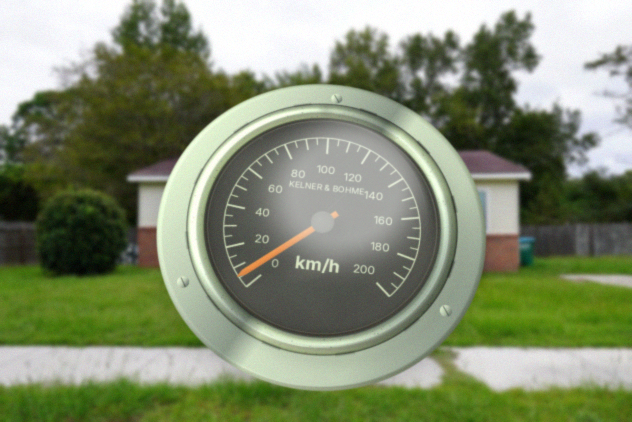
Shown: 5 km/h
